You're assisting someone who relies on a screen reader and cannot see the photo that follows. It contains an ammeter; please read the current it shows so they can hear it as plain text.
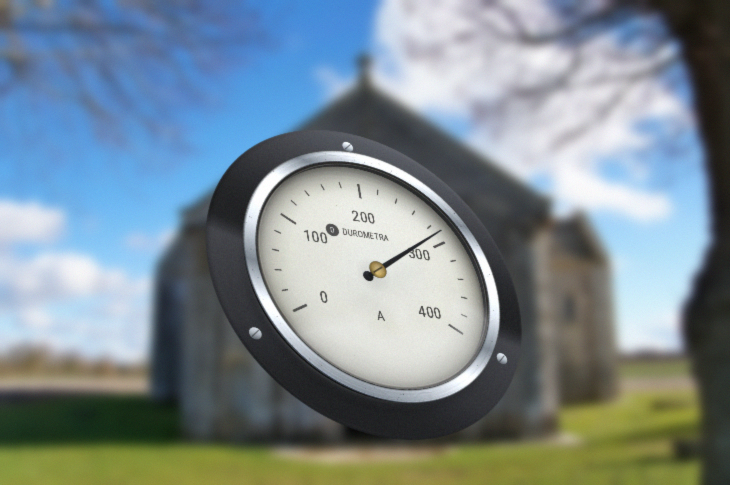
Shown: 290 A
